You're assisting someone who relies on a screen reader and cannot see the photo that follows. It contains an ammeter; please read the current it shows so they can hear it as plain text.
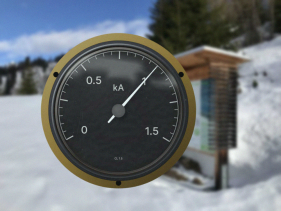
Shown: 1 kA
